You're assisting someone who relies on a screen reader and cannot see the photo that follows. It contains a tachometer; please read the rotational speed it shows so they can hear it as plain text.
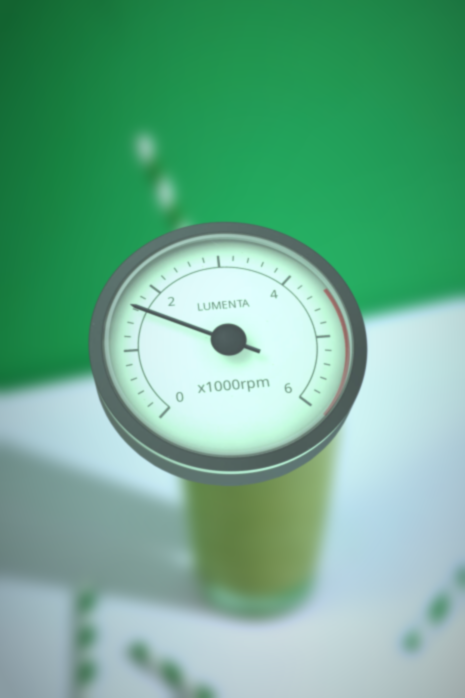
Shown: 1600 rpm
